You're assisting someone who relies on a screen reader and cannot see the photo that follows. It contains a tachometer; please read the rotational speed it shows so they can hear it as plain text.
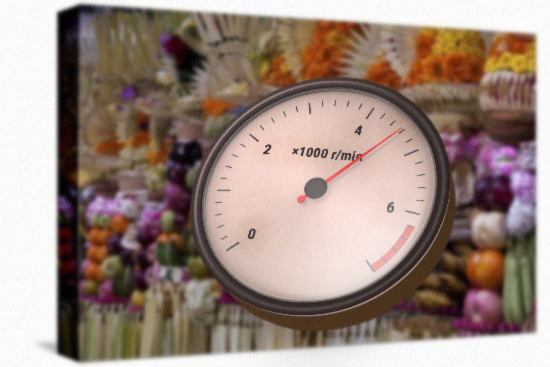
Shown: 4600 rpm
